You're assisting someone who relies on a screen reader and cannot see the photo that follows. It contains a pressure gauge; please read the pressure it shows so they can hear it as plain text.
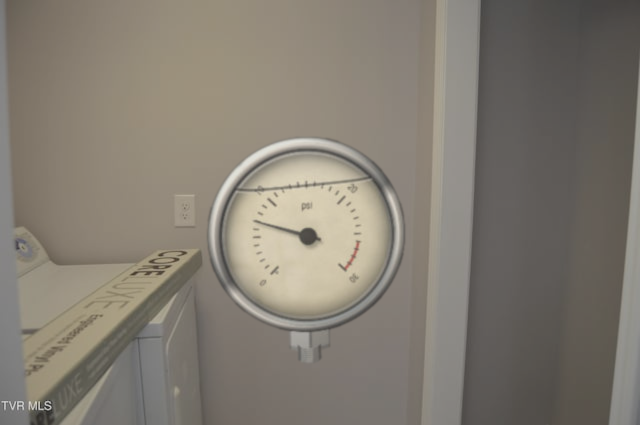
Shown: 7 psi
